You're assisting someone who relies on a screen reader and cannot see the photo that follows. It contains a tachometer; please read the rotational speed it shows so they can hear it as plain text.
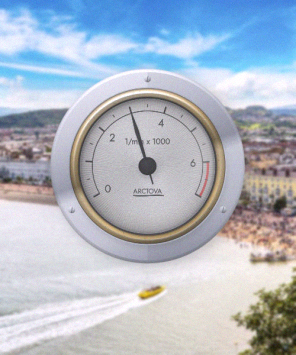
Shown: 3000 rpm
